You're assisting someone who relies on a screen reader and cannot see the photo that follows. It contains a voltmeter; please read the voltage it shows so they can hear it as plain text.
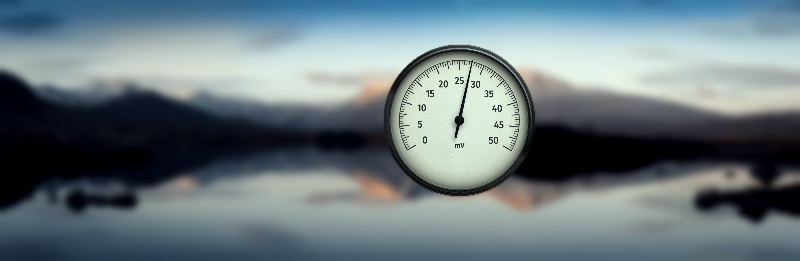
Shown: 27.5 mV
